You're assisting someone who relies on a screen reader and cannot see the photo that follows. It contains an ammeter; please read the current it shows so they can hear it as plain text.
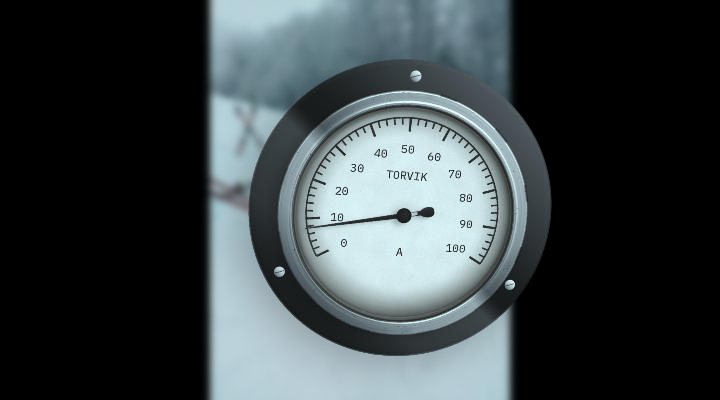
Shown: 8 A
